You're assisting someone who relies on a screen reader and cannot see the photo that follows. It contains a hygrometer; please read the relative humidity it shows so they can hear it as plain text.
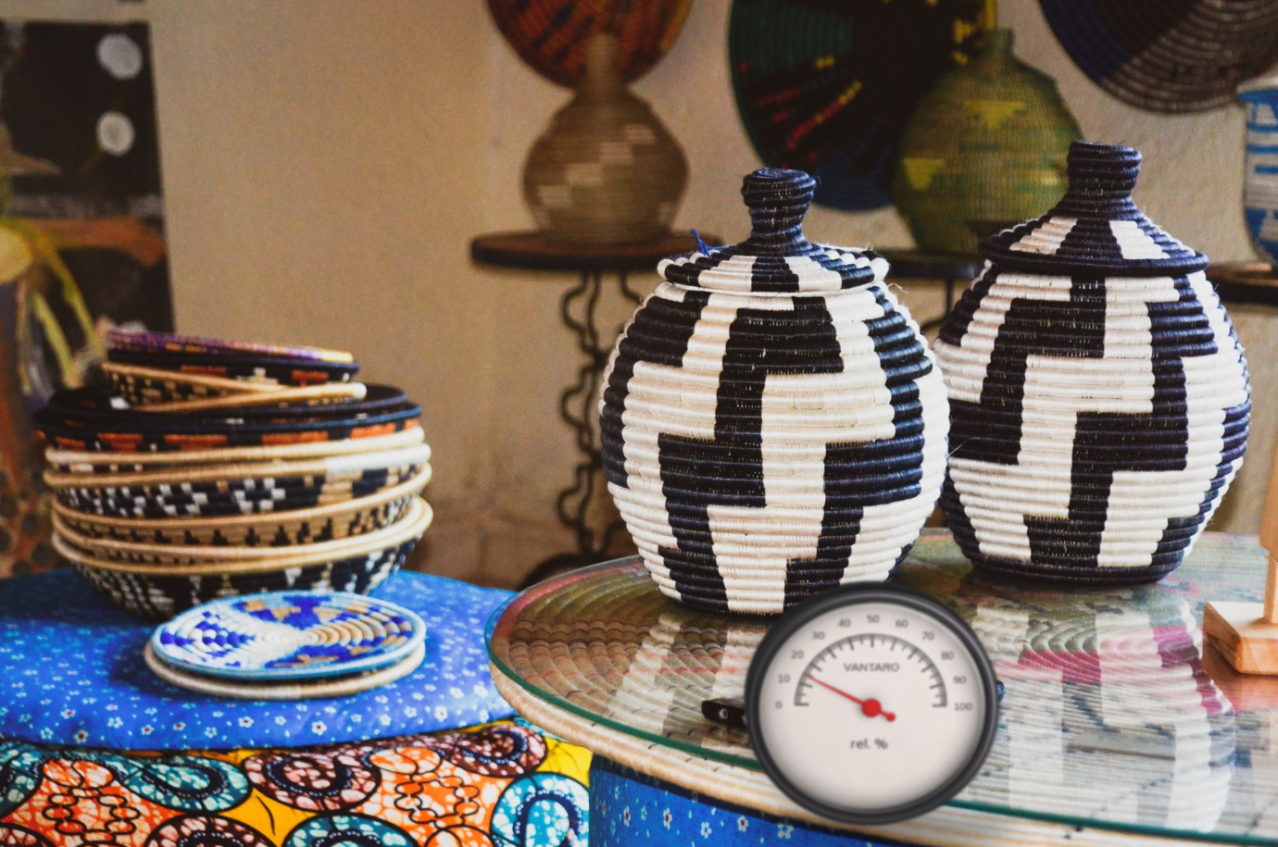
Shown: 15 %
